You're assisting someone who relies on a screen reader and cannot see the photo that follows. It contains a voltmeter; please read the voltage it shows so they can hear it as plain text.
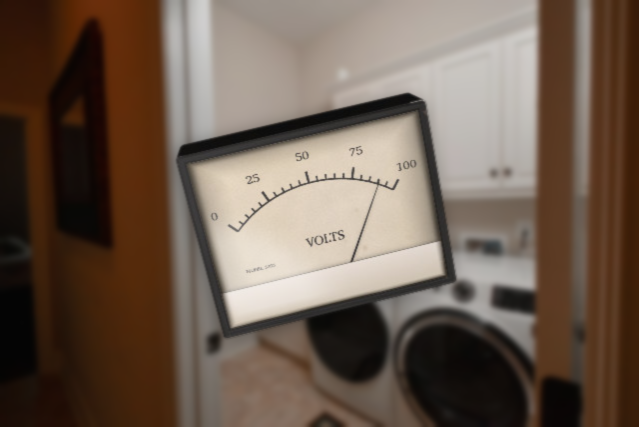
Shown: 90 V
